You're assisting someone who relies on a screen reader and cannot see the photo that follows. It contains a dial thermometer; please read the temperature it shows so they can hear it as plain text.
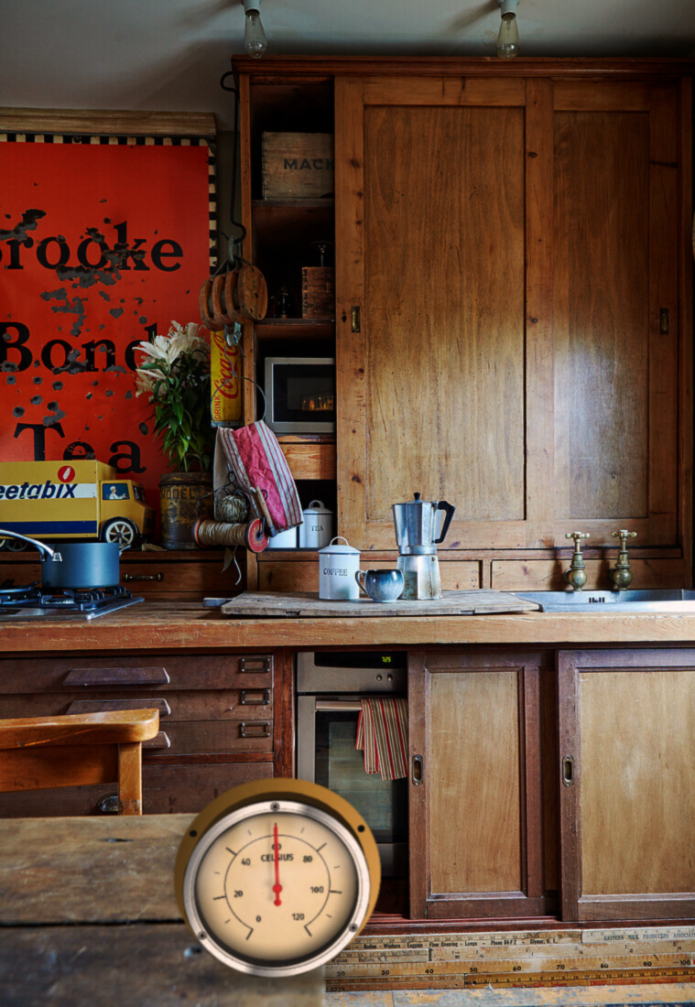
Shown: 60 °C
